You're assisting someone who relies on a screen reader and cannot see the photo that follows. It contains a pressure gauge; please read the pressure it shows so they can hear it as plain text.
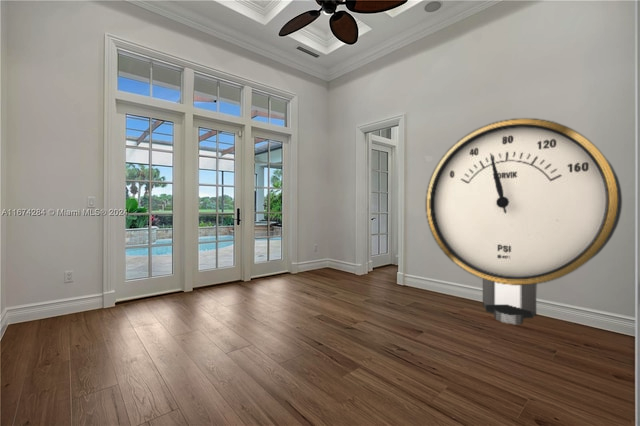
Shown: 60 psi
